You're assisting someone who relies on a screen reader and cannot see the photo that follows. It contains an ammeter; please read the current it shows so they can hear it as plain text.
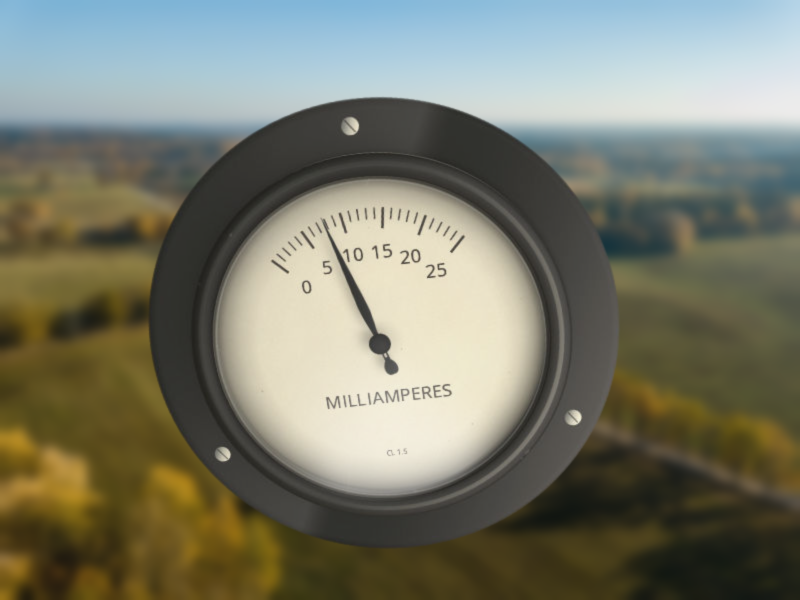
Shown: 8 mA
